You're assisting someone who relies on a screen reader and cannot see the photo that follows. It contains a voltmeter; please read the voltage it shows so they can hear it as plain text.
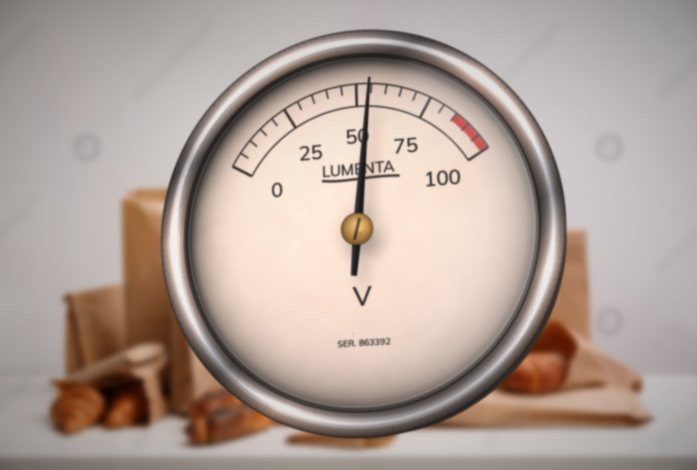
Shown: 55 V
